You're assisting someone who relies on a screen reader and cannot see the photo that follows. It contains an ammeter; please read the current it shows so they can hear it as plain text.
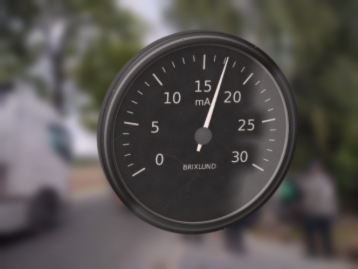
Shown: 17 mA
